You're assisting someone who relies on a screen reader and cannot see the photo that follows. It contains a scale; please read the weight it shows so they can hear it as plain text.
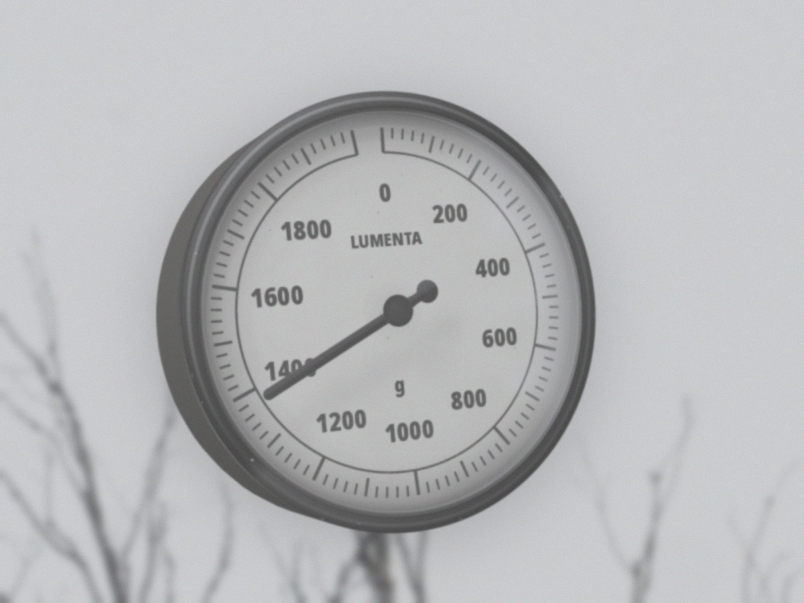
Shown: 1380 g
